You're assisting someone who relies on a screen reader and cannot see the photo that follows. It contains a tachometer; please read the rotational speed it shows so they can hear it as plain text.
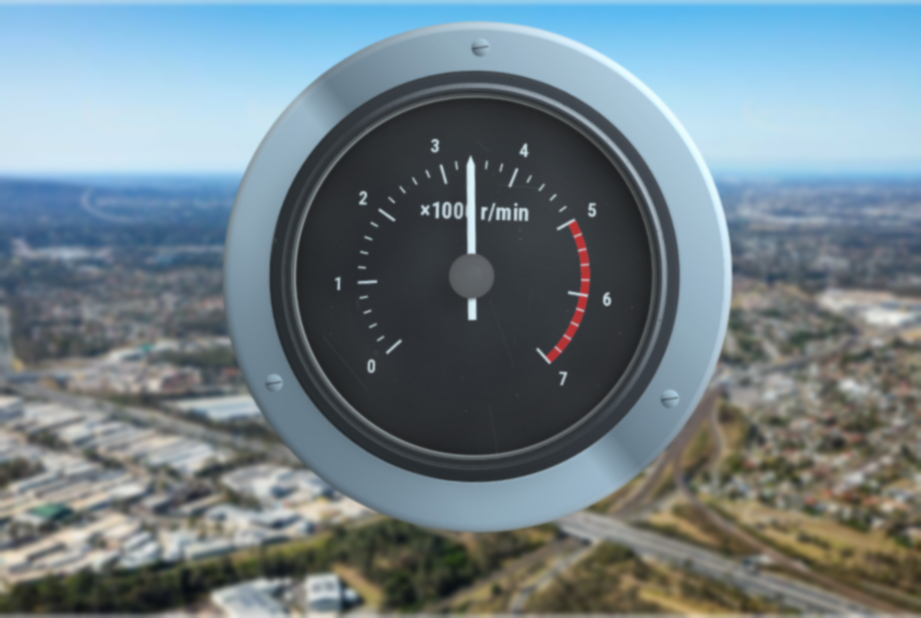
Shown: 3400 rpm
